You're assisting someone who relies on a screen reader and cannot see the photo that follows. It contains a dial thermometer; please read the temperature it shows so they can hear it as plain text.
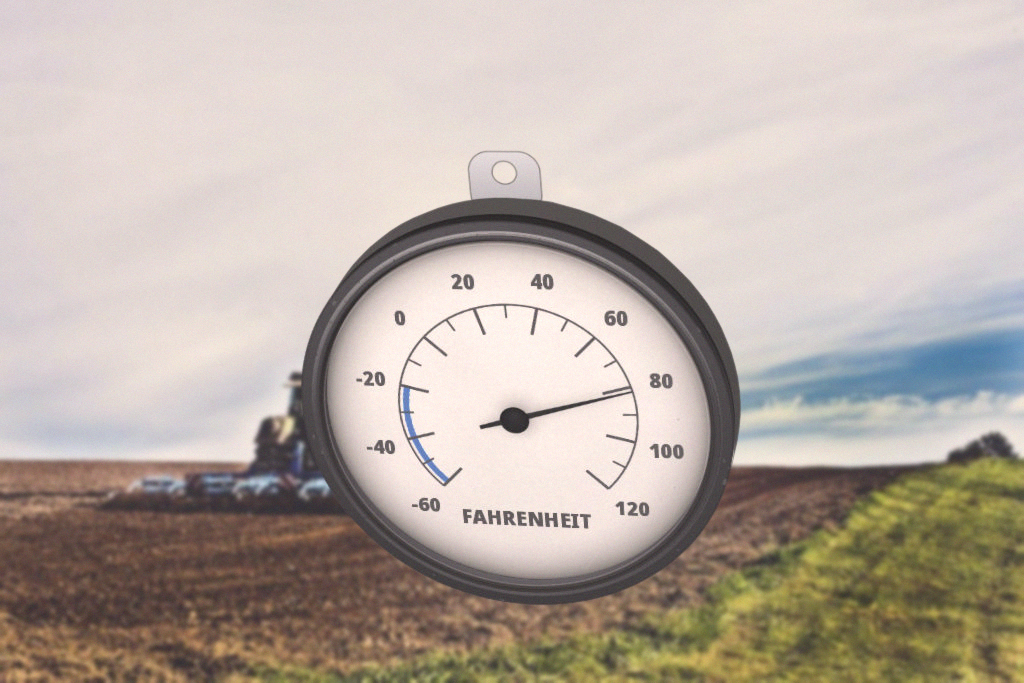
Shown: 80 °F
